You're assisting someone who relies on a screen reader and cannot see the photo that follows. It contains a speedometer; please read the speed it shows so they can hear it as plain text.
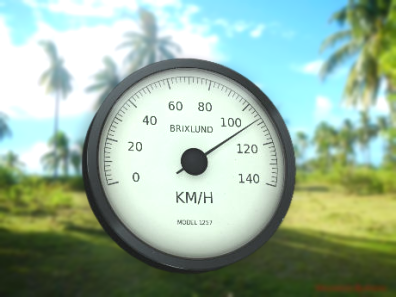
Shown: 108 km/h
